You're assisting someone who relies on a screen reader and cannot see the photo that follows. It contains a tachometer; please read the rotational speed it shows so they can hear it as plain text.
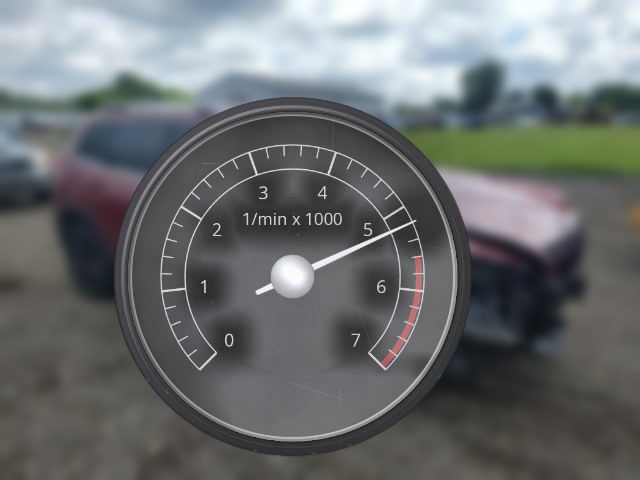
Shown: 5200 rpm
